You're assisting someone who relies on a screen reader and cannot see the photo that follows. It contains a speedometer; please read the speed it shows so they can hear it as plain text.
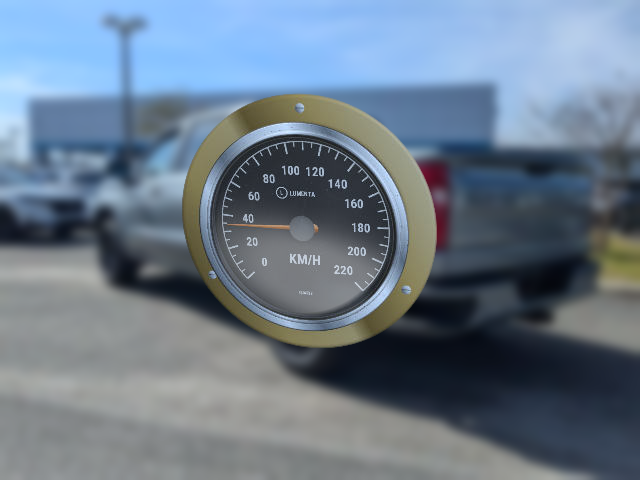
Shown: 35 km/h
